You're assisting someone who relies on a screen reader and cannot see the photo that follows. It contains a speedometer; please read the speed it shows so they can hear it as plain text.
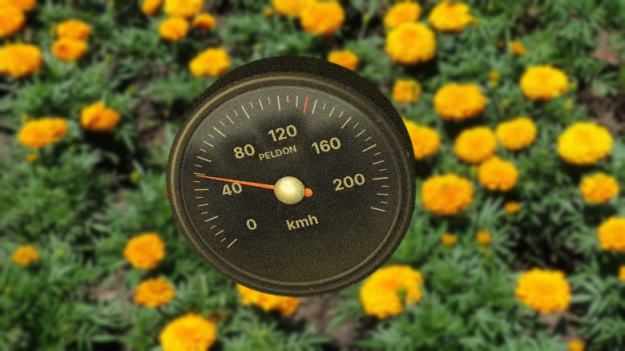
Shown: 50 km/h
